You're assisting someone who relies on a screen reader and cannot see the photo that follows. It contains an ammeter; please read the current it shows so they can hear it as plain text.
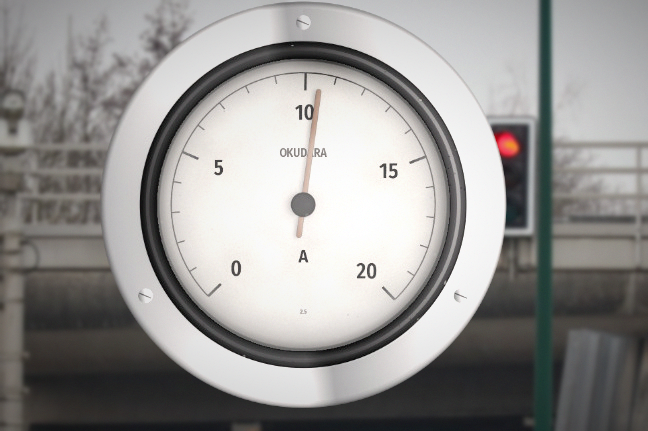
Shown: 10.5 A
